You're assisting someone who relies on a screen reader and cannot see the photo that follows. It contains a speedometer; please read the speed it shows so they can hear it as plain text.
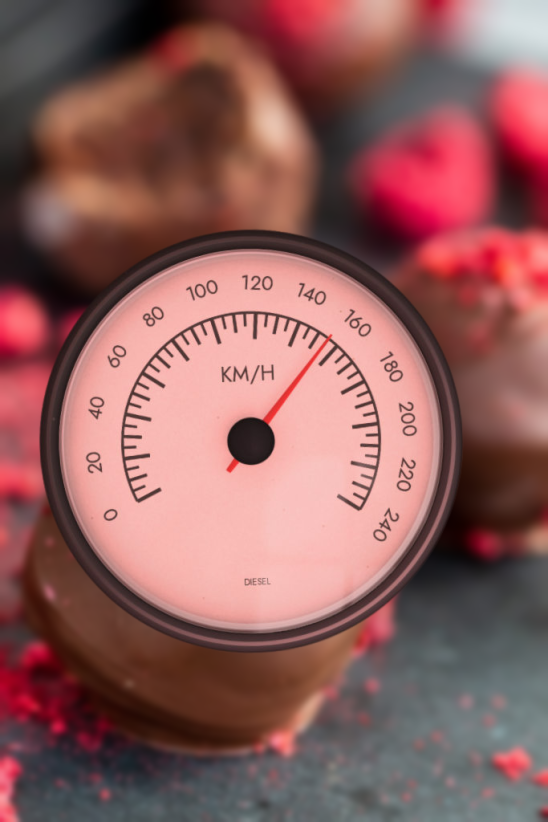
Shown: 155 km/h
